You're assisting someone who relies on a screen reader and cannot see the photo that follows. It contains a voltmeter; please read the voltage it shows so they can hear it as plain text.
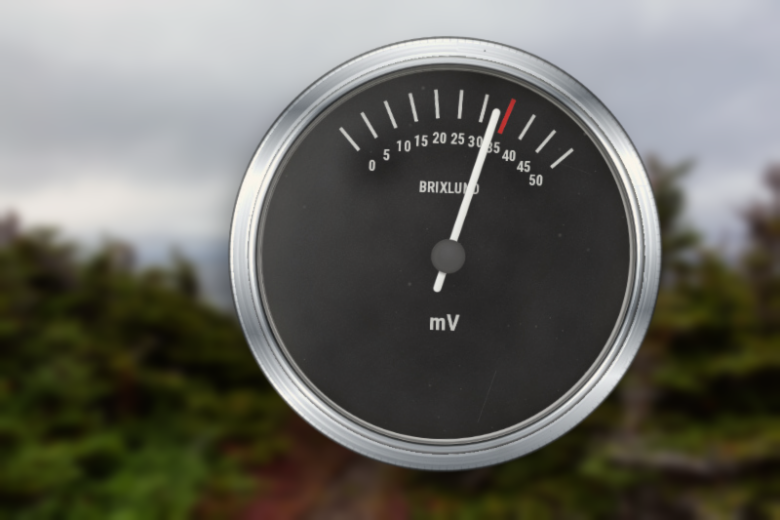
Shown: 32.5 mV
